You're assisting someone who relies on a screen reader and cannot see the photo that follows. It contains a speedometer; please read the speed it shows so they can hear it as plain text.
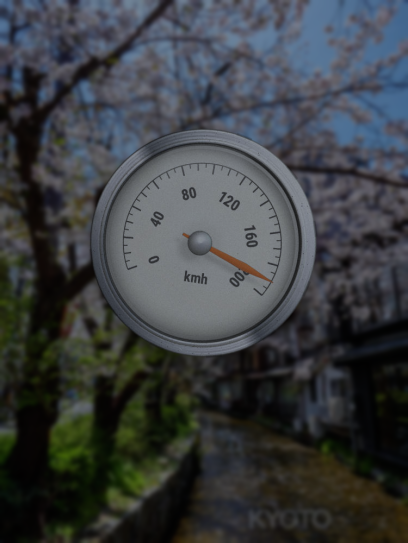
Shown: 190 km/h
